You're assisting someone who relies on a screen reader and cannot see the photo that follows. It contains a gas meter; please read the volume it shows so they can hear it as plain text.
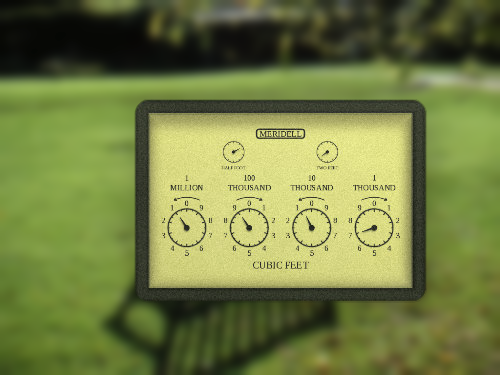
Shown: 90700 ft³
